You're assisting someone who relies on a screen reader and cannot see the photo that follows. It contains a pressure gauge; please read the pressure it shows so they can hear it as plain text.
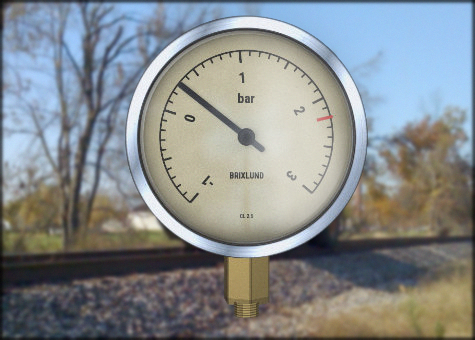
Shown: 0.3 bar
